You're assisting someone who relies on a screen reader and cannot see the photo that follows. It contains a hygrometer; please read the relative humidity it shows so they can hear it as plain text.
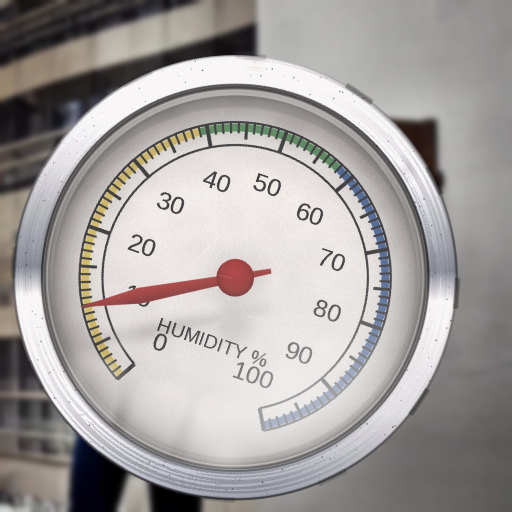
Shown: 10 %
